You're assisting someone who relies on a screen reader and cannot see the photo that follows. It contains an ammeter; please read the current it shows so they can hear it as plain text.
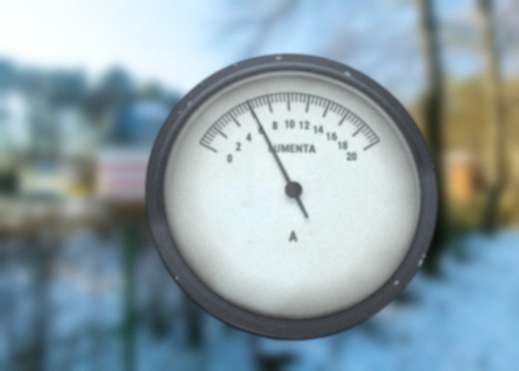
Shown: 6 A
